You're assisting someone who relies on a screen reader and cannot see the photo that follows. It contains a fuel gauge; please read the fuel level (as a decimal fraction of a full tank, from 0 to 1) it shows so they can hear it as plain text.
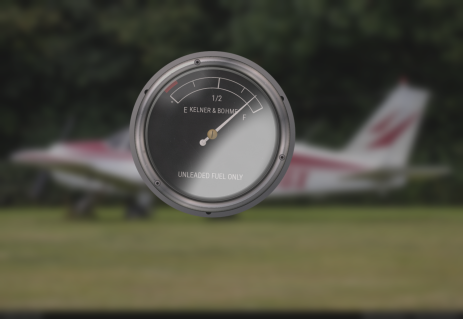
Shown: 0.875
